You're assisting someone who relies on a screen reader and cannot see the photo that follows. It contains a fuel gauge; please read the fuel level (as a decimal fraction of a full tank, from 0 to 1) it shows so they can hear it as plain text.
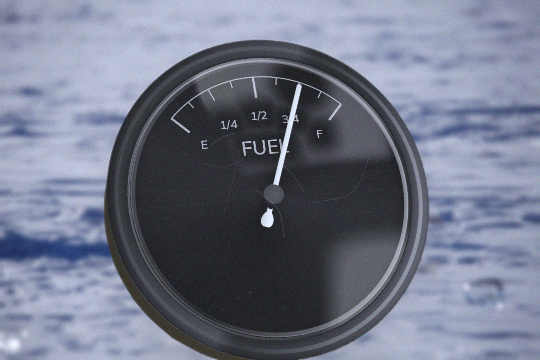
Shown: 0.75
